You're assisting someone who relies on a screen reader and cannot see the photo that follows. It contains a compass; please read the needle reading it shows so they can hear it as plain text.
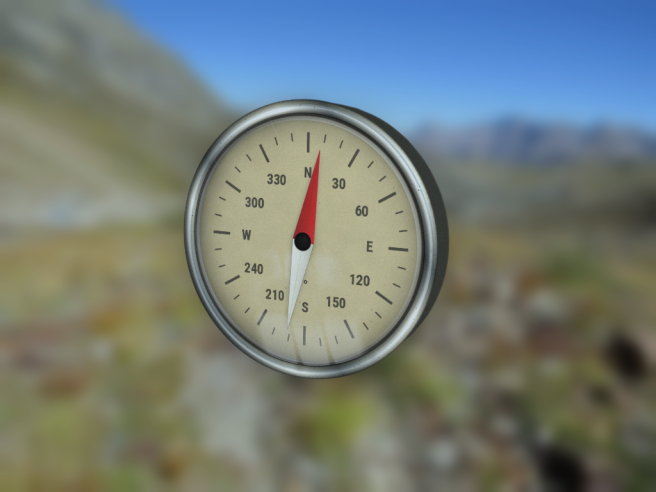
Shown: 10 °
